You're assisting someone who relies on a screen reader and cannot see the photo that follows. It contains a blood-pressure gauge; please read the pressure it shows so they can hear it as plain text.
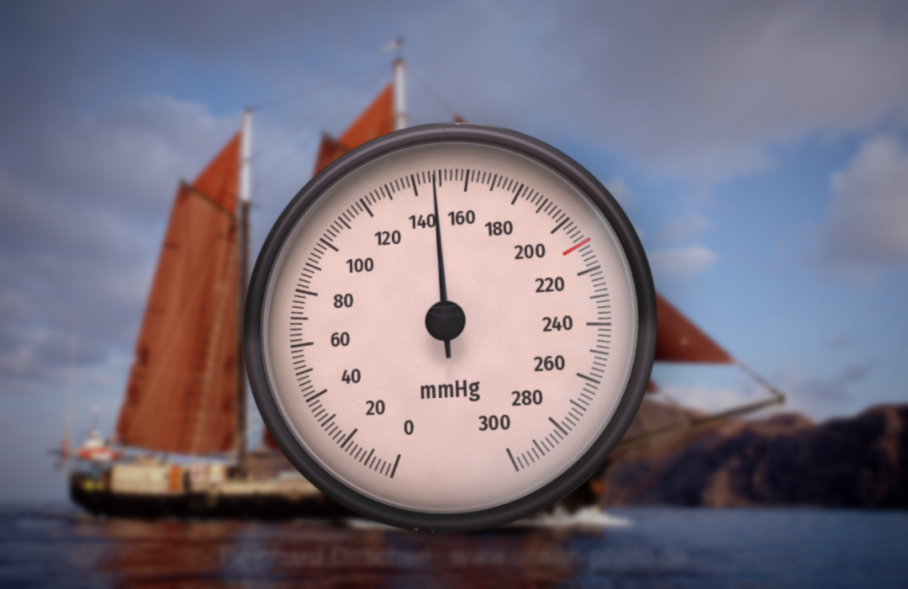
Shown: 148 mmHg
